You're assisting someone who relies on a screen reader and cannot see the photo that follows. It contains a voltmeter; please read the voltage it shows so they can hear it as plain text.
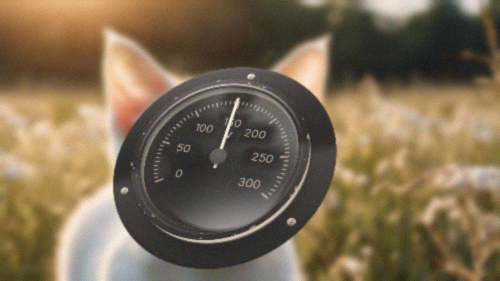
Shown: 150 V
